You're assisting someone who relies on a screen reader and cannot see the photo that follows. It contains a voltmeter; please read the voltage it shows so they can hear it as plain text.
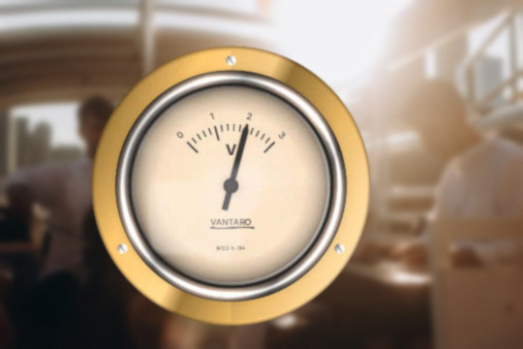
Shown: 2 V
